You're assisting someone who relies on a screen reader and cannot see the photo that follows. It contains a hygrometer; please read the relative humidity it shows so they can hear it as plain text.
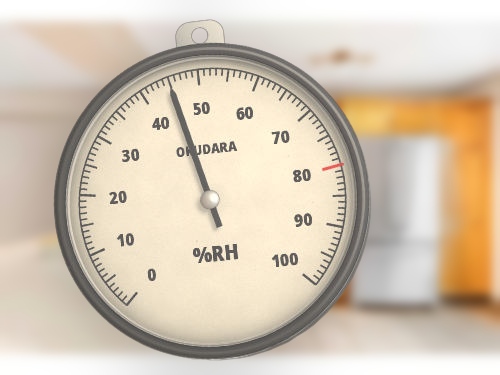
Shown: 45 %
